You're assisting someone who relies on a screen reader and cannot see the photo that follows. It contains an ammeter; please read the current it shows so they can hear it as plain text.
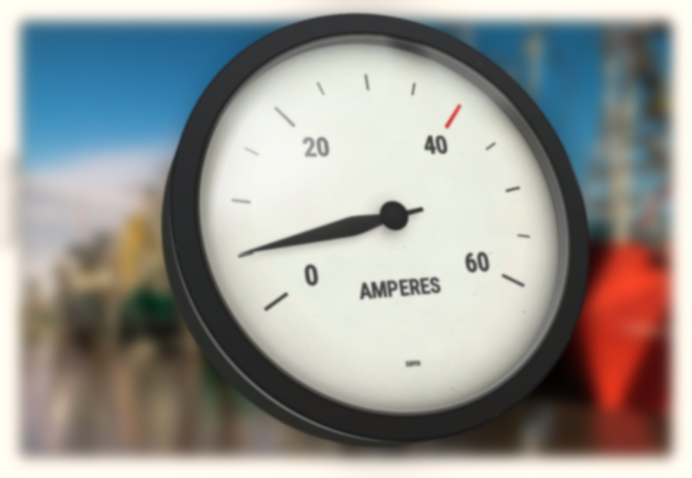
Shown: 5 A
